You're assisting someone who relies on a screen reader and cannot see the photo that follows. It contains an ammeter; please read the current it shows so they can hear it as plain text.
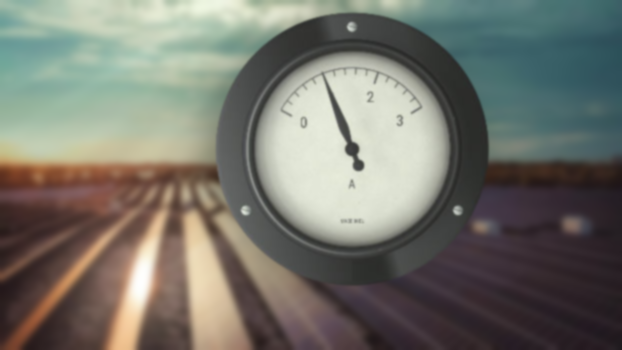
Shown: 1 A
